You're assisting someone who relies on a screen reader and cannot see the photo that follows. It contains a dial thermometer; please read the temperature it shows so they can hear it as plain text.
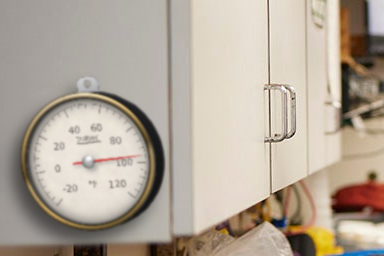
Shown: 96 °F
